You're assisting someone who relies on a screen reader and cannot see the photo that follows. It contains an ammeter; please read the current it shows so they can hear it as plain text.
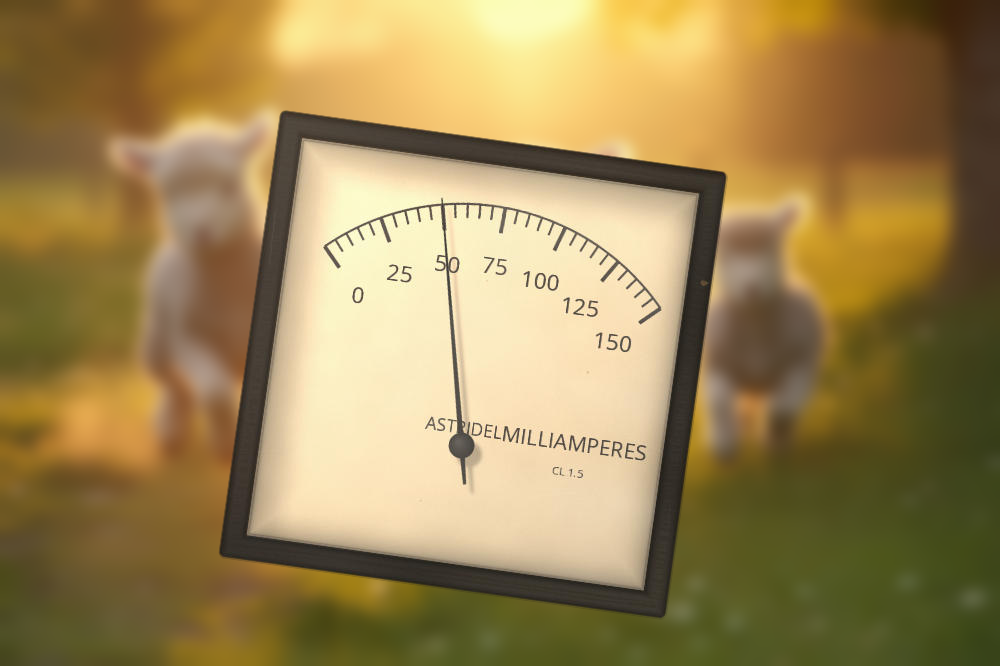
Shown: 50 mA
